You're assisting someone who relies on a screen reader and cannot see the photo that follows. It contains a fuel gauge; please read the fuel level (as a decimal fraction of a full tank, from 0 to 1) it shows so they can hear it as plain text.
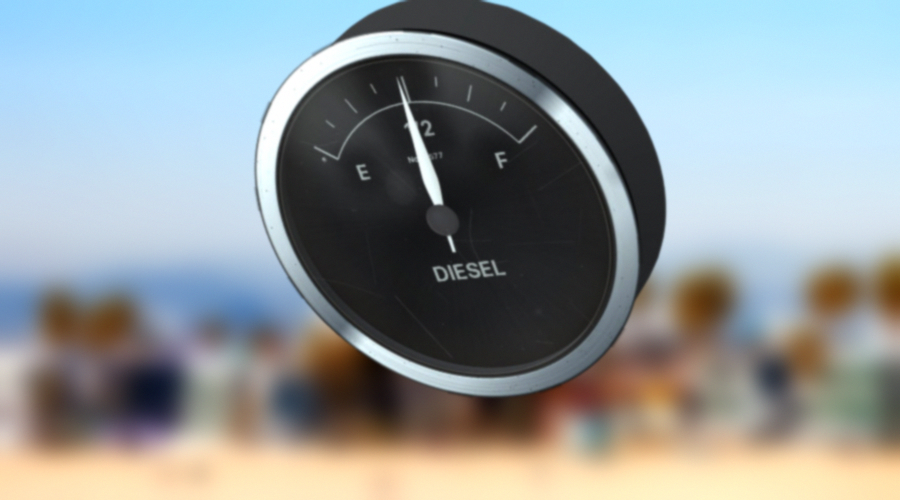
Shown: 0.5
